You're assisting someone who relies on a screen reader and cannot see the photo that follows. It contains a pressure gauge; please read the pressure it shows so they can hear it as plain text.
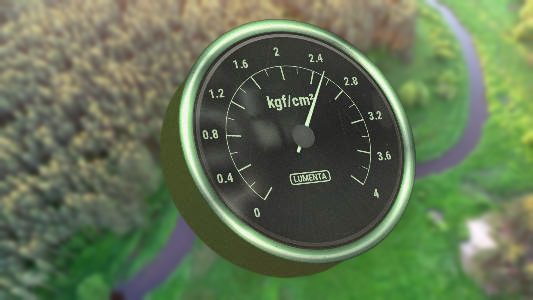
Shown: 2.5 kg/cm²
